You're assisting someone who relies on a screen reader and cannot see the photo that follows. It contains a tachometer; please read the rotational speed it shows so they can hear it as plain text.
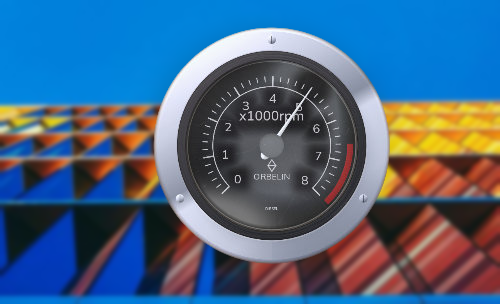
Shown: 5000 rpm
